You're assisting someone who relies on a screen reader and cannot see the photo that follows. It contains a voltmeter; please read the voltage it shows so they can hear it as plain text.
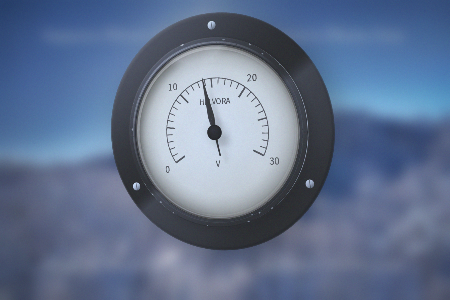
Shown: 14 V
